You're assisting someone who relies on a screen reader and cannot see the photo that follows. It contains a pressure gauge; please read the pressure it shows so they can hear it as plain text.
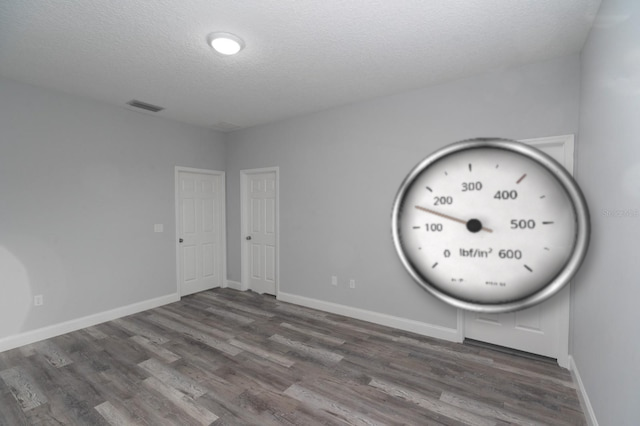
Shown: 150 psi
